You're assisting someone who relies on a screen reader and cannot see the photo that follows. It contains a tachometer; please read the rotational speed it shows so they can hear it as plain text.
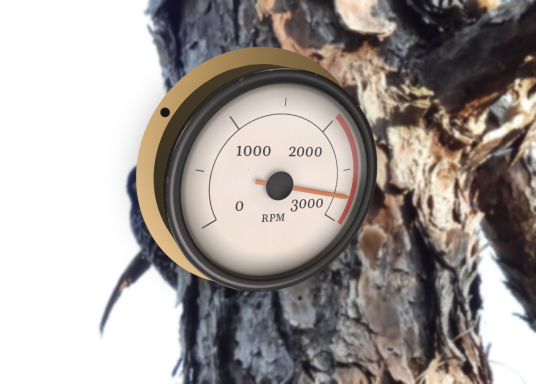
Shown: 2750 rpm
